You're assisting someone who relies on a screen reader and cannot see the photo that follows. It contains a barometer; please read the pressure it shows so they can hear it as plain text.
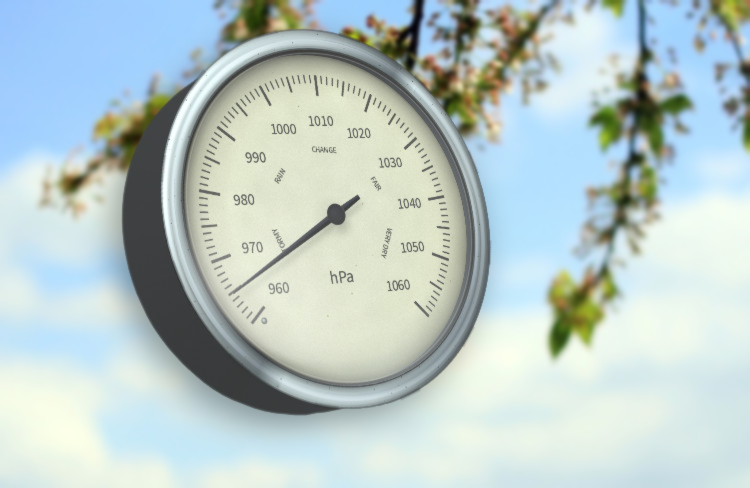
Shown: 965 hPa
